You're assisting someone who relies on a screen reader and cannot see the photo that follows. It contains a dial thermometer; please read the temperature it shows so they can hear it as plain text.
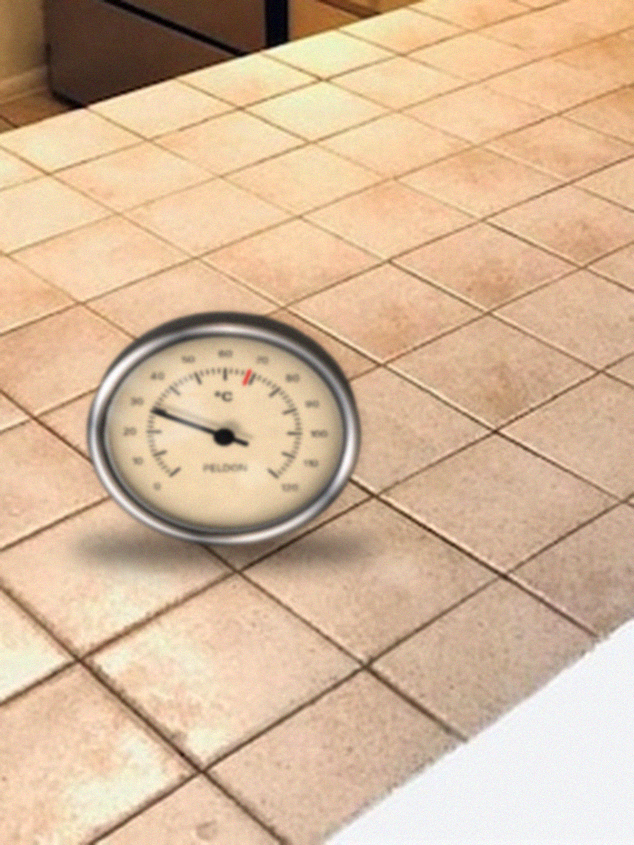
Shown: 30 °C
